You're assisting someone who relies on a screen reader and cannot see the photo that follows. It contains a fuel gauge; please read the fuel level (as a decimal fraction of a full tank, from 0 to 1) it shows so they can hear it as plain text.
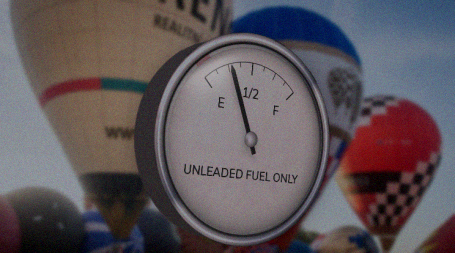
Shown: 0.25
